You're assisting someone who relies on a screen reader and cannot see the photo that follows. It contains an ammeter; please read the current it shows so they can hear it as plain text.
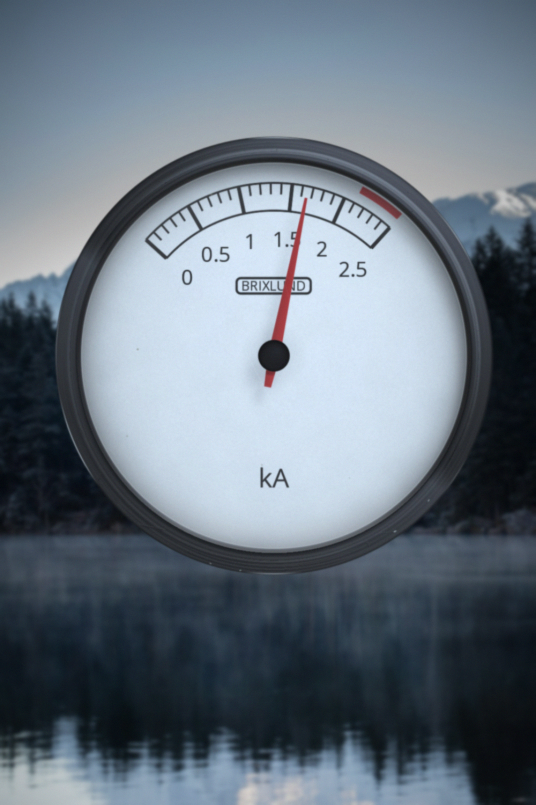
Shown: 1.65 kA
